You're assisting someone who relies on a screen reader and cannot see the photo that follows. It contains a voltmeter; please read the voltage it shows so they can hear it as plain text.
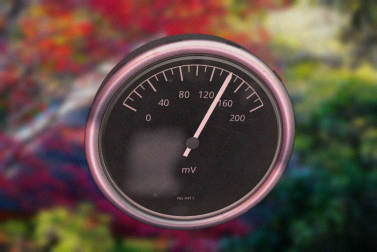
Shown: 140 mV
